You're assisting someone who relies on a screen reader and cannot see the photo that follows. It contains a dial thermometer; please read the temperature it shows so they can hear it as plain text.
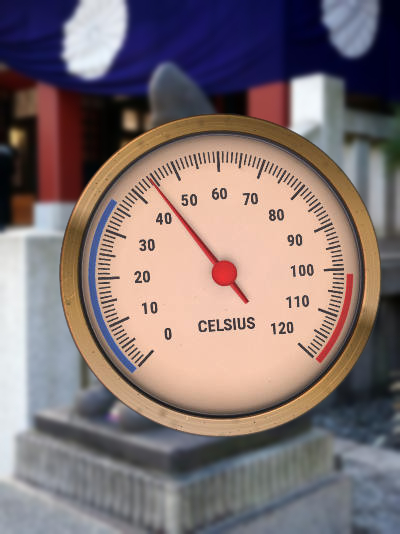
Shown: 44 °C
